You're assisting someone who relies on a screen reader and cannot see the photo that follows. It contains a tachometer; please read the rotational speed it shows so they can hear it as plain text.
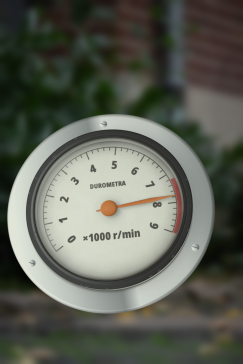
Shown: 7800 rpm
